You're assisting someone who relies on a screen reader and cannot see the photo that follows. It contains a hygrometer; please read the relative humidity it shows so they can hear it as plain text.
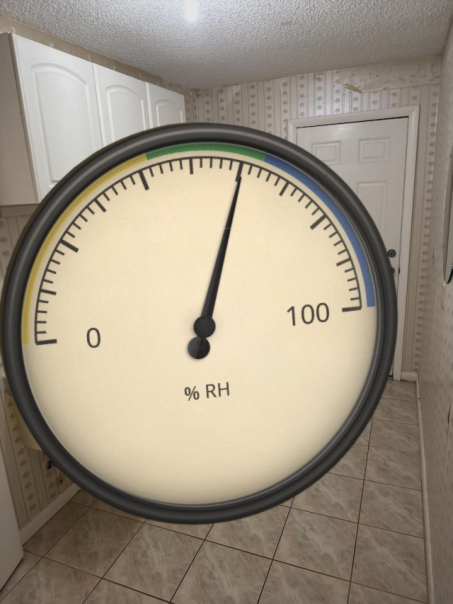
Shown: 60 %
